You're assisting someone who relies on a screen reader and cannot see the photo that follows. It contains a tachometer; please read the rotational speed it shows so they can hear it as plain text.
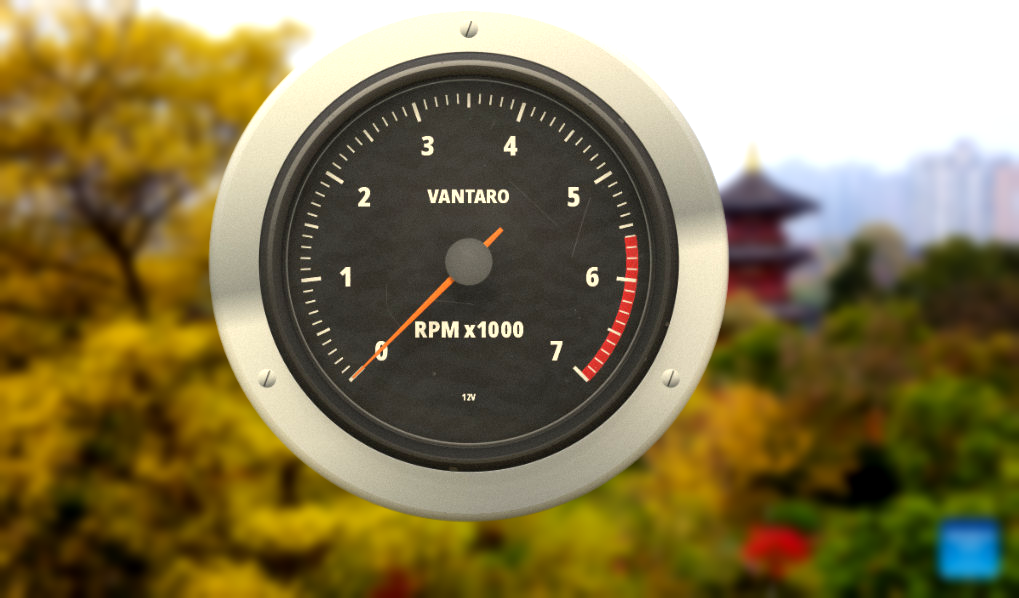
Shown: 0 rpm
